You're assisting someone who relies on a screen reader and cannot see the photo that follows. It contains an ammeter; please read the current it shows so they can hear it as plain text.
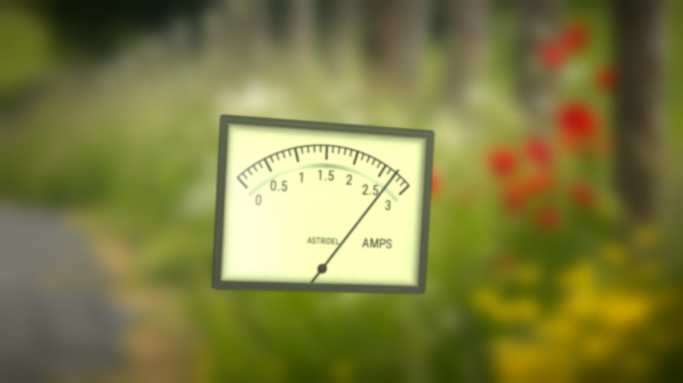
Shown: 2.7 A
